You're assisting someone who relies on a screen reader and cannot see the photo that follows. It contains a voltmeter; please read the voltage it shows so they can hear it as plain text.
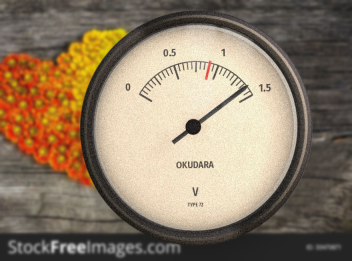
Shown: 1.4 V
